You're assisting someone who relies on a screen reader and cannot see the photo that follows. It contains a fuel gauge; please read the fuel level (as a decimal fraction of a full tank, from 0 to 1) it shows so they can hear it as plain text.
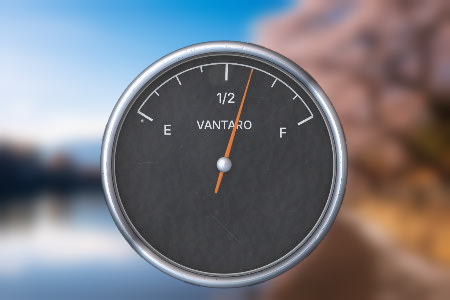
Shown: 0.625
